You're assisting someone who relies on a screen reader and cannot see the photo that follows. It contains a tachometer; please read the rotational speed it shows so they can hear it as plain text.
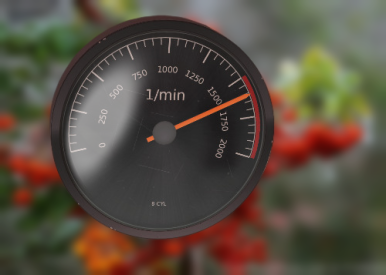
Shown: 1600 rpm
